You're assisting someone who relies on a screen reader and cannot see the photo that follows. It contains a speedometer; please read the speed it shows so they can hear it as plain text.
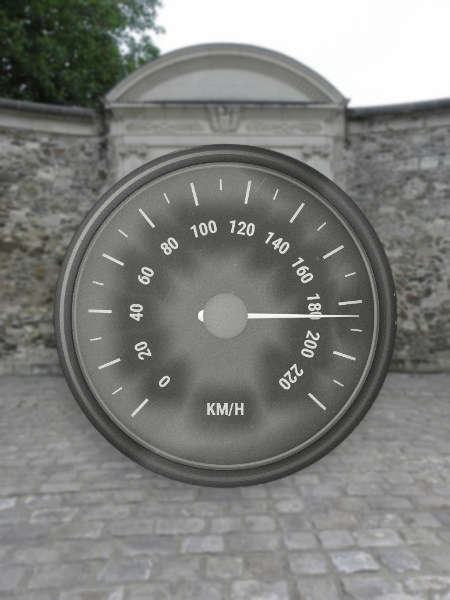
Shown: 185 km/h
